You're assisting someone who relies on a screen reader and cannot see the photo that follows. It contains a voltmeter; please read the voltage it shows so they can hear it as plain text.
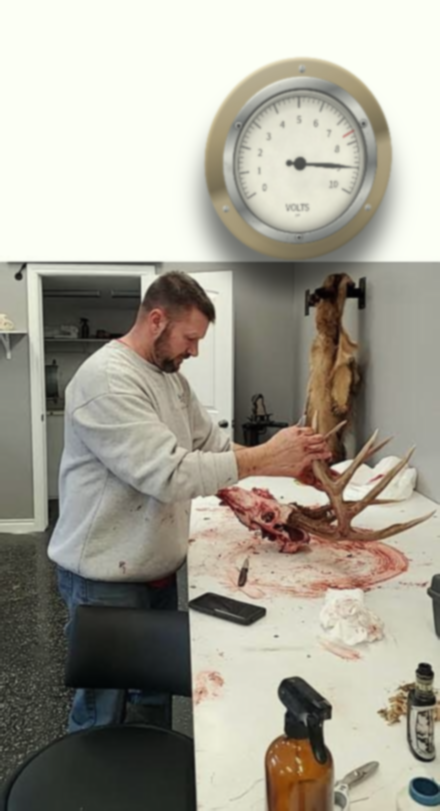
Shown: 9 V
